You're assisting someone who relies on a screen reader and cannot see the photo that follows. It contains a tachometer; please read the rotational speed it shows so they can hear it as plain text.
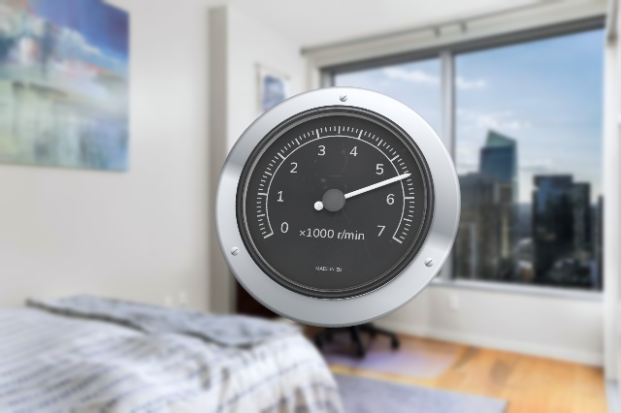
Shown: 5500 rpm
